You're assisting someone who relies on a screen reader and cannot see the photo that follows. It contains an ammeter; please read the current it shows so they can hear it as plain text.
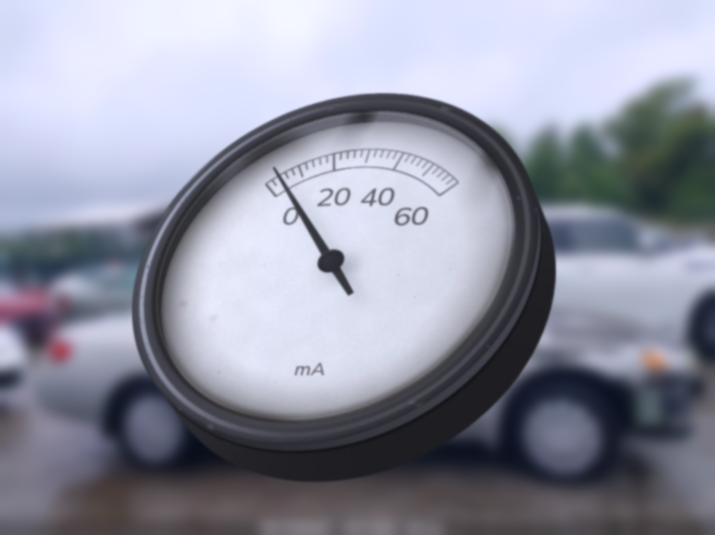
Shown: 4 mA
